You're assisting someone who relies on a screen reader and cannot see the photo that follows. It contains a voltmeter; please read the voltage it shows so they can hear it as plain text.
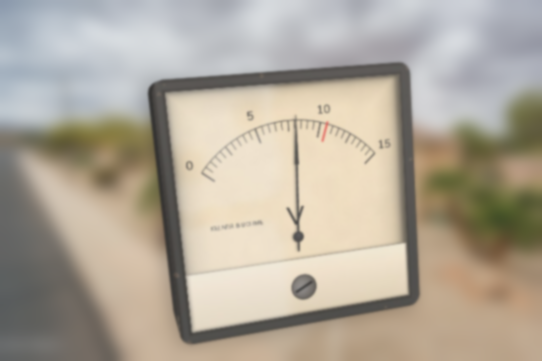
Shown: 8 V
